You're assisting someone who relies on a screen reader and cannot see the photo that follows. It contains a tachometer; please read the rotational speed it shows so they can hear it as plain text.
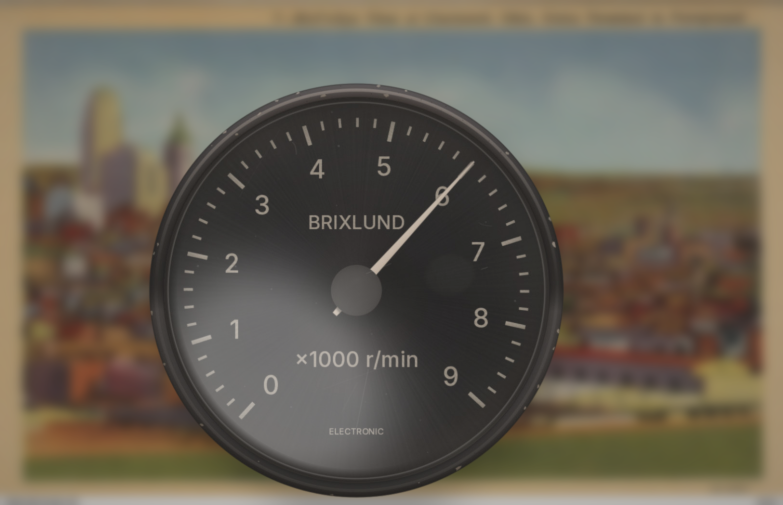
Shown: 6000 rpm
